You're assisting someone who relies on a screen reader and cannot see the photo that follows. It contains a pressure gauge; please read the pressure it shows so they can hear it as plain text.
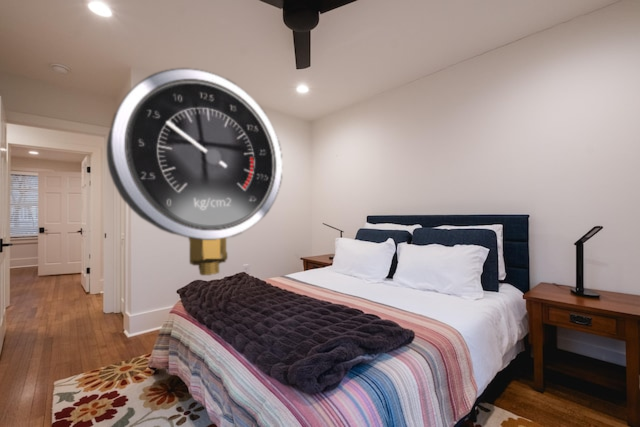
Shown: 7.5 kg/cm²
